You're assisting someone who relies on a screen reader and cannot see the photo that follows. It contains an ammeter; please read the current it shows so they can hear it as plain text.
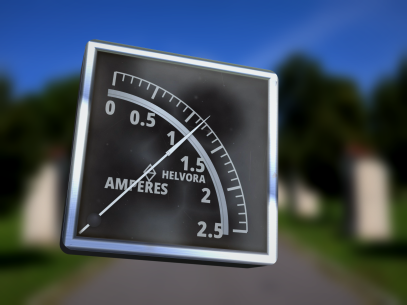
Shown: 1.15 A
